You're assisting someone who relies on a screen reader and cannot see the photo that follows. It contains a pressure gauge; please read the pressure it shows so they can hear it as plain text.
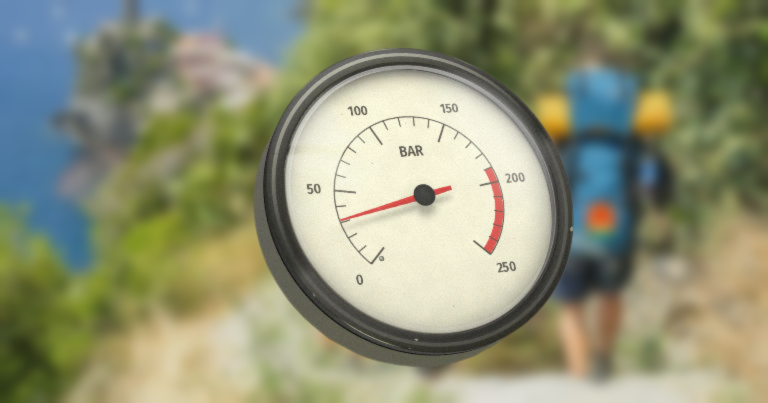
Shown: 30 bar
